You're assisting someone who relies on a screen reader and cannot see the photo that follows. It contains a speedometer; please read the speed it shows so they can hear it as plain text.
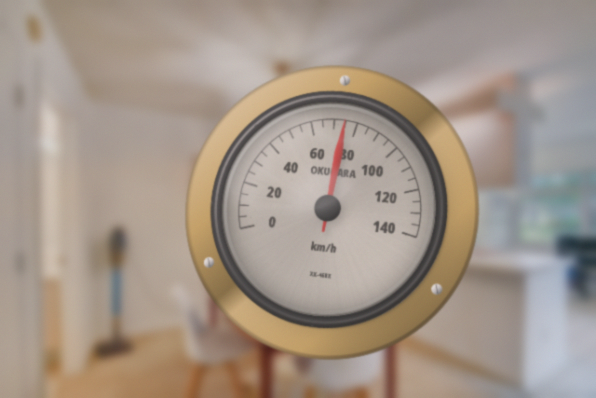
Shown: 75 km/h
